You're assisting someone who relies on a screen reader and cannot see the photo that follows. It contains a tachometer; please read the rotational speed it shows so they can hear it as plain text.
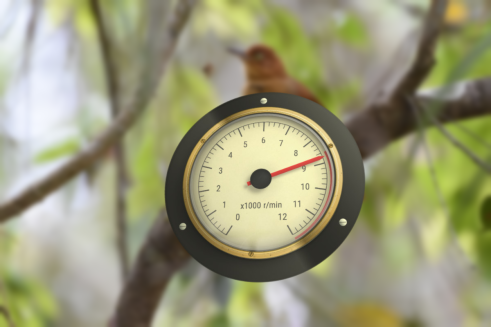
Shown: 8800 rpm
